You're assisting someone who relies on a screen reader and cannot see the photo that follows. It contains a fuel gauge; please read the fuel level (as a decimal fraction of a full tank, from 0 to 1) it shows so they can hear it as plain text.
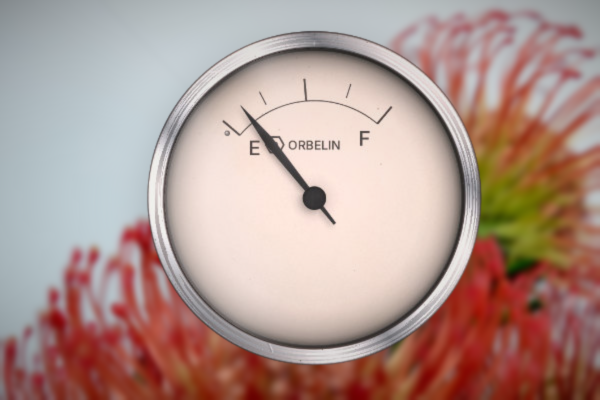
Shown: 0.125
